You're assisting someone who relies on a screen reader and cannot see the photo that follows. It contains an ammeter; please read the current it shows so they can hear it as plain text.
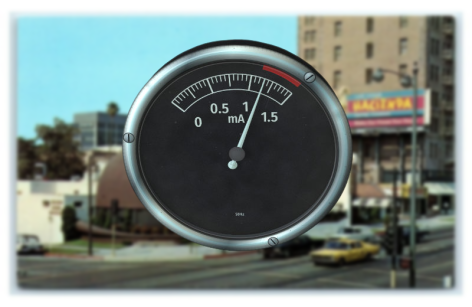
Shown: 1.15 mA
